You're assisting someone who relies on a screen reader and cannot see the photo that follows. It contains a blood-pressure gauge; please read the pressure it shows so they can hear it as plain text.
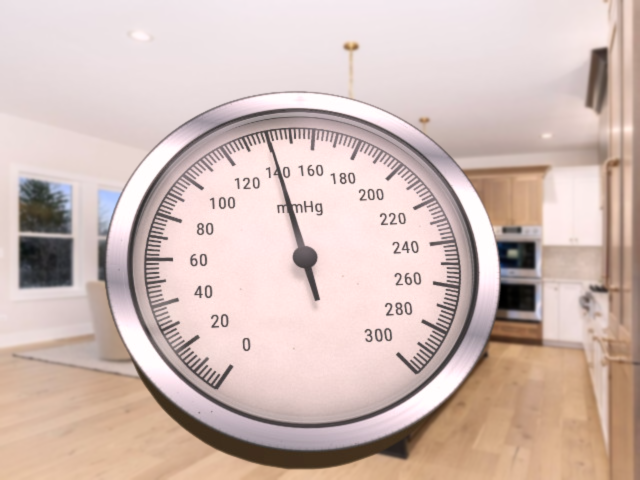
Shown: 140 mmHg
